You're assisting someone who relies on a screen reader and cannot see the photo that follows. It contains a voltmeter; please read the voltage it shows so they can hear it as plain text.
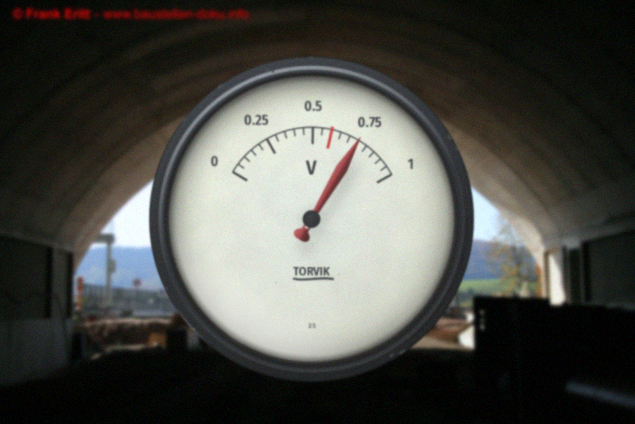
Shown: 0.75 V
